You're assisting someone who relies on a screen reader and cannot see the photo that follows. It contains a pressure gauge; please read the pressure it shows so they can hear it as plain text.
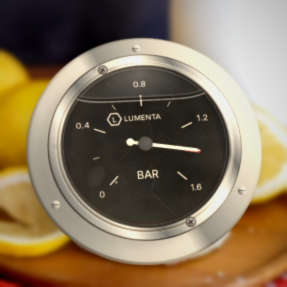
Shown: 1.4 bar
